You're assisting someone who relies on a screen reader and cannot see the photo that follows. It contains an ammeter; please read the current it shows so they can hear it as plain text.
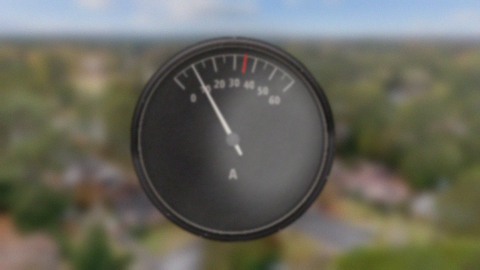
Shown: 10 A
